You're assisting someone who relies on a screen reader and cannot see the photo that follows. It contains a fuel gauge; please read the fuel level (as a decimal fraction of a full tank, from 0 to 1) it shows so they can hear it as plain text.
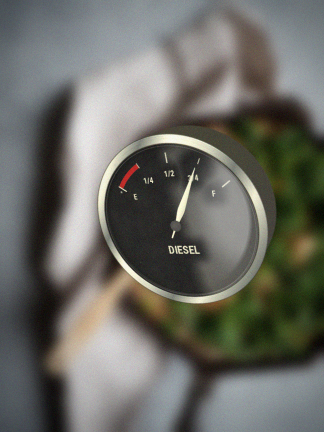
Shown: 0.75
